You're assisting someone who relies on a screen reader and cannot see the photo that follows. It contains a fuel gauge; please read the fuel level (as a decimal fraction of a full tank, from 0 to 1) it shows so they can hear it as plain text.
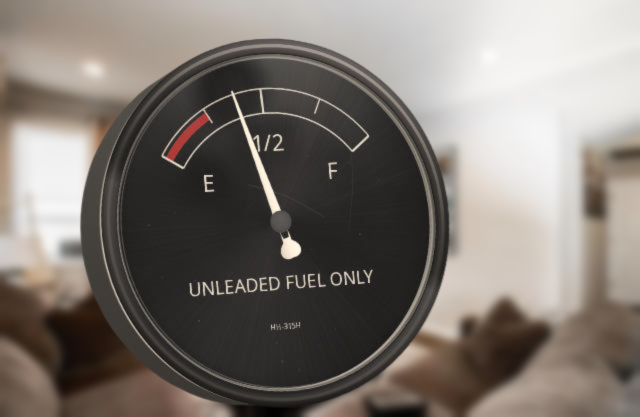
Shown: 0.375
